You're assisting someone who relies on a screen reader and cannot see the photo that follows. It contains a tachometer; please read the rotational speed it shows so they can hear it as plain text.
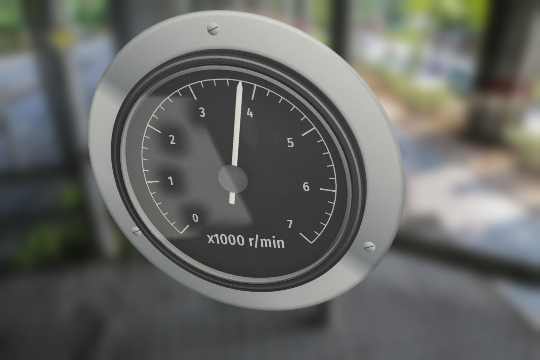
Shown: 3800 rpm
